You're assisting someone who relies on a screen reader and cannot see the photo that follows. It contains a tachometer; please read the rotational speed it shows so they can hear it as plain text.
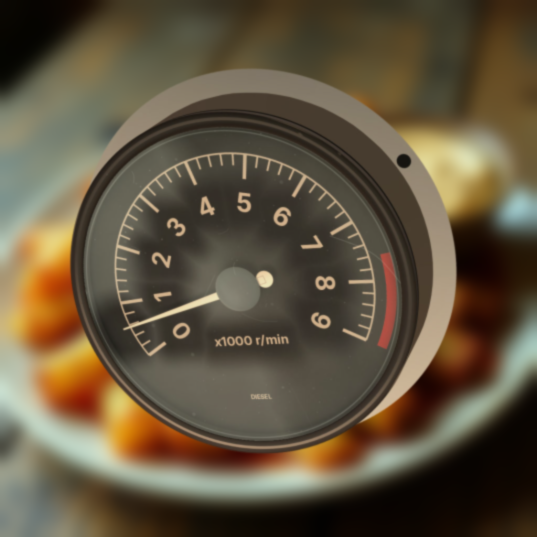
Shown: 600 rpm
